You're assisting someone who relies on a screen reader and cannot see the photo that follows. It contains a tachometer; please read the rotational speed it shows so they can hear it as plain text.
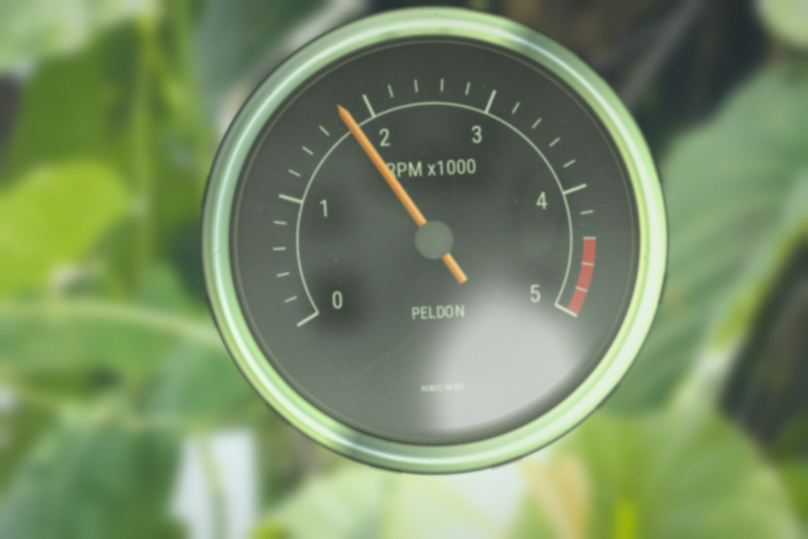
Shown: 1800 rpm
